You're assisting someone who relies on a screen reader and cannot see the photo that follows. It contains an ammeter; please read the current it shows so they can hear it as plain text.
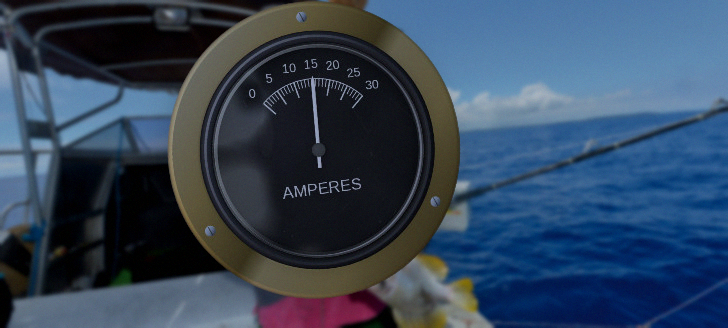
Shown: 15 A
